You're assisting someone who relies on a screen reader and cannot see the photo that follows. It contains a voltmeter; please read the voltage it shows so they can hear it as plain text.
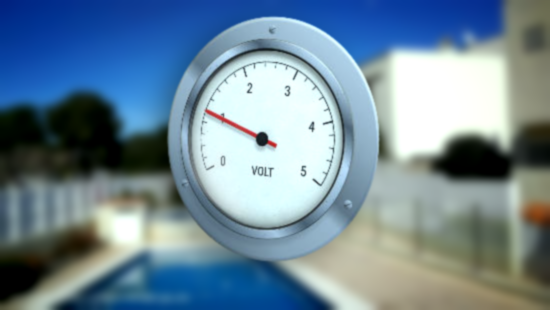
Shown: 1 V
